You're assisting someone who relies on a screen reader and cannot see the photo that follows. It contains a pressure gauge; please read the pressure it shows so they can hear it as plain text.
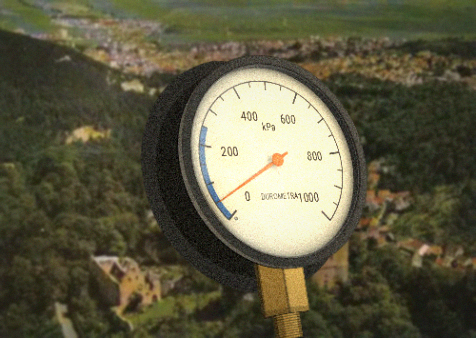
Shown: 50 kPa
